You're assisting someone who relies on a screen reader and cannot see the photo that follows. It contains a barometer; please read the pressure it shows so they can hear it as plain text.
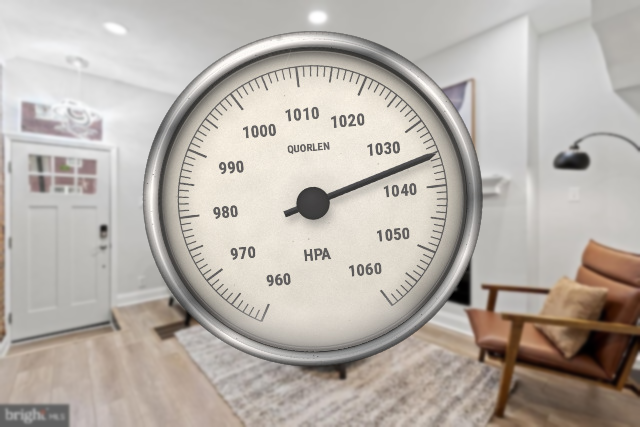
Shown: 1035 hPa
